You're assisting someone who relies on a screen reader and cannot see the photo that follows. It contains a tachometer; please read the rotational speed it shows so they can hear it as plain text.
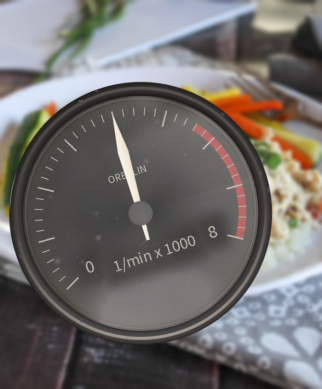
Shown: 4000 rpm
